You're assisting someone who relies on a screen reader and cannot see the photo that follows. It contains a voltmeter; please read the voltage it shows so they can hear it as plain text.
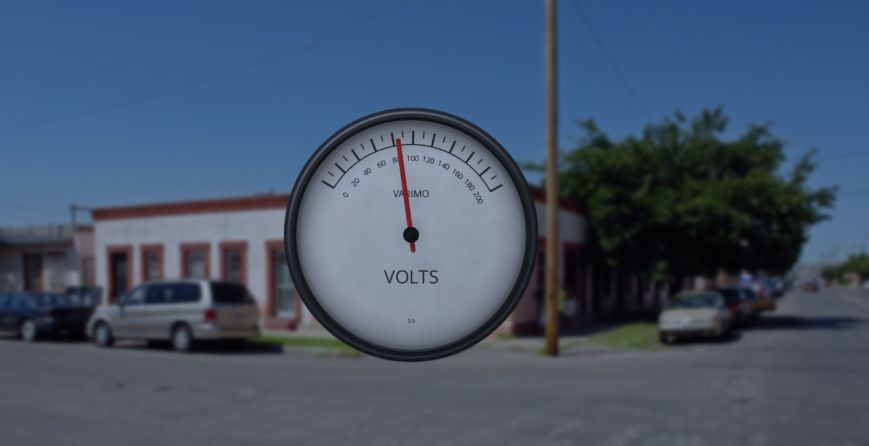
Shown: 85 V
